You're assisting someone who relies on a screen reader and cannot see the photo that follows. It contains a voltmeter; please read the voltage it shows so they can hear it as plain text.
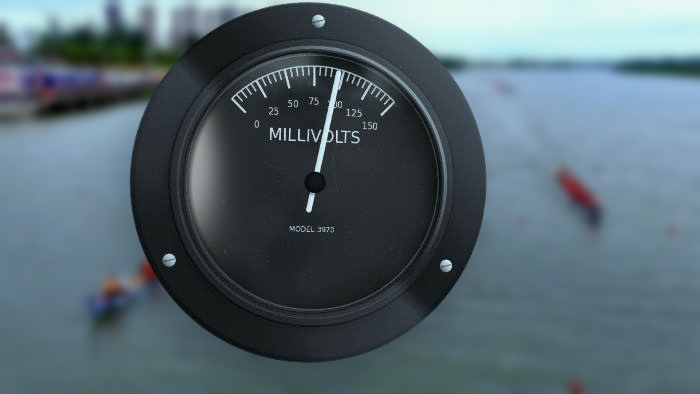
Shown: 95 mV
